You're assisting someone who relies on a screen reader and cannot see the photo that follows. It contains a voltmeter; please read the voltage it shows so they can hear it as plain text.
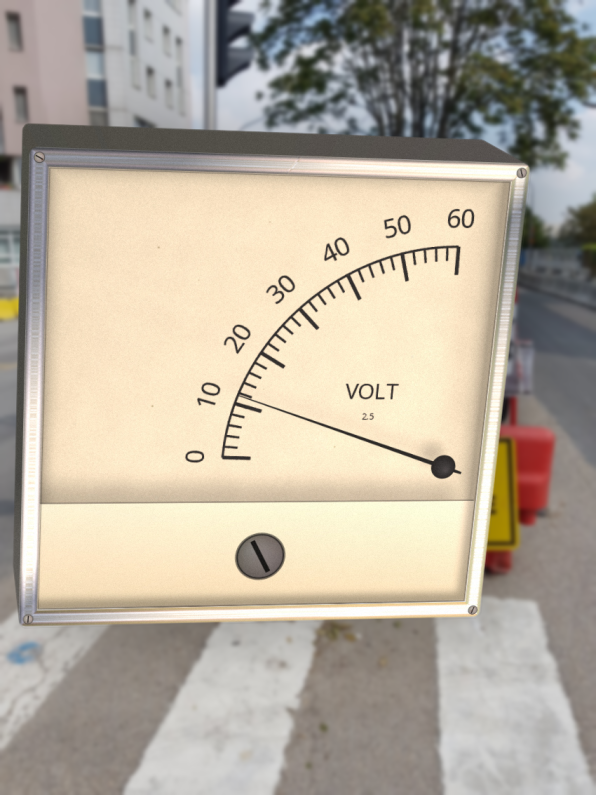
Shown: 12 V
